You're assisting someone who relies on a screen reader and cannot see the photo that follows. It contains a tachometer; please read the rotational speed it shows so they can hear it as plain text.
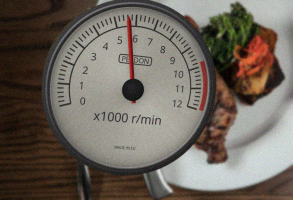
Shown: 5600 rpm
